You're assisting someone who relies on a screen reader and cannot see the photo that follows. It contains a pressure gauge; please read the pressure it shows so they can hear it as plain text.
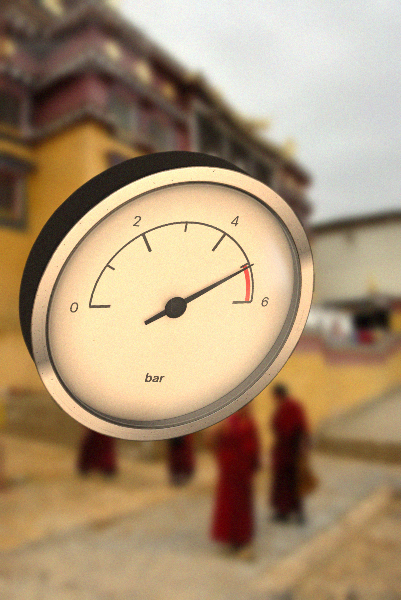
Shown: 5 bar
